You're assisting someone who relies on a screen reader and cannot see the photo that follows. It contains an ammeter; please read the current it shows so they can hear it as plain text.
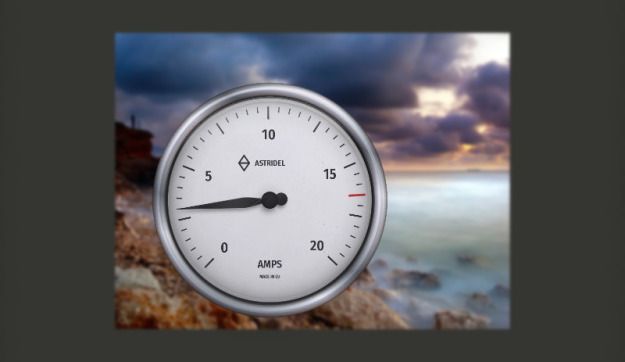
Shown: 3 A
